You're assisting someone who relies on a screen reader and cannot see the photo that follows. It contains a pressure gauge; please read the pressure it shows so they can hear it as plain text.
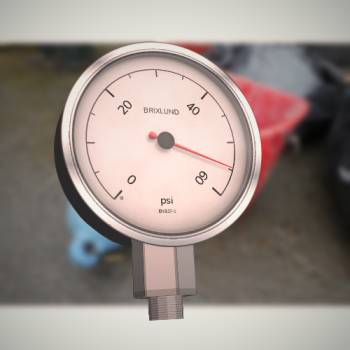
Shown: 55 psi
